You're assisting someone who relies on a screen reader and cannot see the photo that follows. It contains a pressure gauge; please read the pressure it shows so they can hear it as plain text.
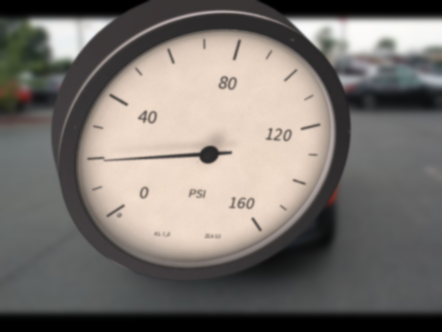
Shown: 20 psi
